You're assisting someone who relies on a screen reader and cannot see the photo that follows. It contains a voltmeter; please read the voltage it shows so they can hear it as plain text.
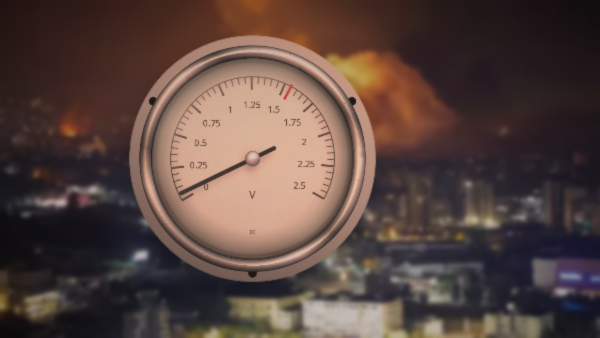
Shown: 0.05 V
